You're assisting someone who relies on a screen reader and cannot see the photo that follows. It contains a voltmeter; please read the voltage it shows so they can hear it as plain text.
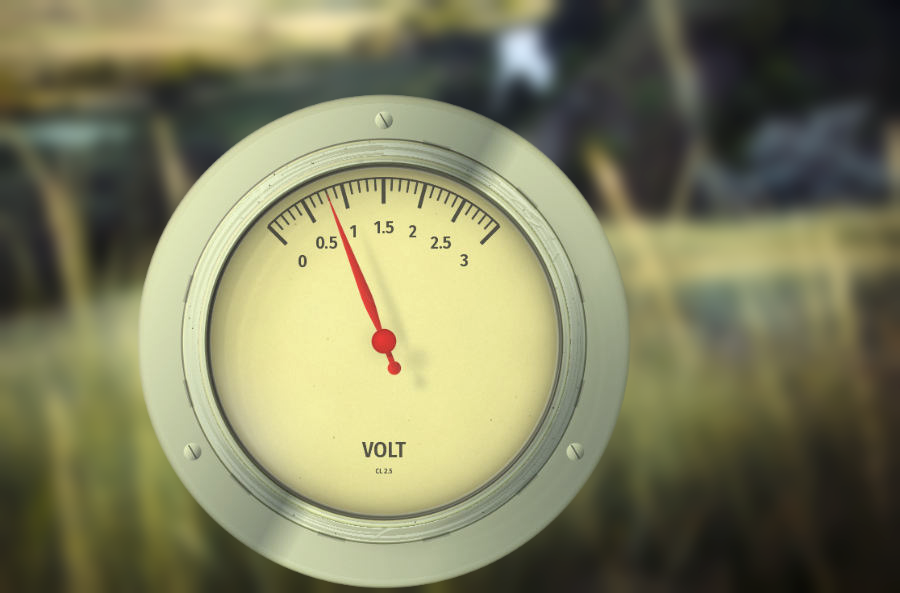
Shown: 0.8 V
